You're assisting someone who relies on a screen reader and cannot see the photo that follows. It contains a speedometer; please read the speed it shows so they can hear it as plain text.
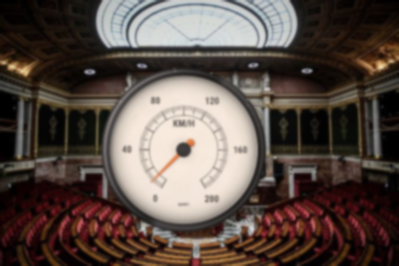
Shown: 10 km/h
